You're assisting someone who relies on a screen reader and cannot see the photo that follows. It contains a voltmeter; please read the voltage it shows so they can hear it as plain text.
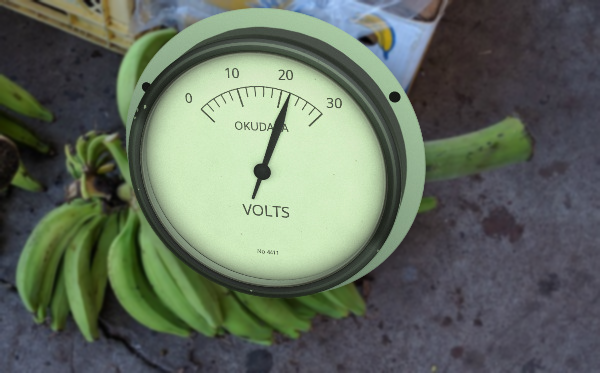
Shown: 22 V
